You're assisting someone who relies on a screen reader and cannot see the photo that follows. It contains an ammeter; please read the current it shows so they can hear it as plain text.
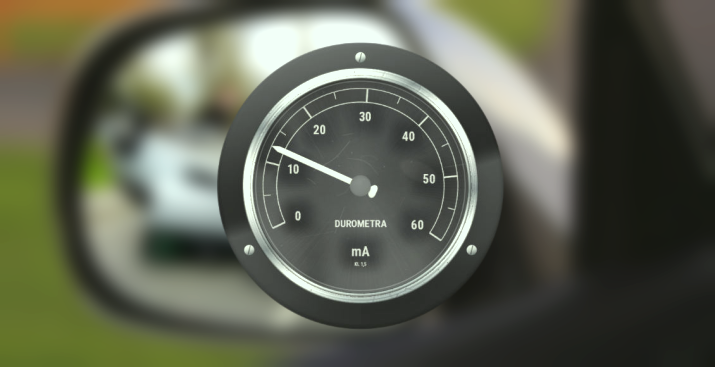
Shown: 12.5 mA
